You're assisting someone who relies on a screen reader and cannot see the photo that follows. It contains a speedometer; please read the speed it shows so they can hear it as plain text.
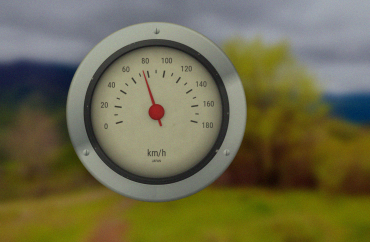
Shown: 75 km/h
